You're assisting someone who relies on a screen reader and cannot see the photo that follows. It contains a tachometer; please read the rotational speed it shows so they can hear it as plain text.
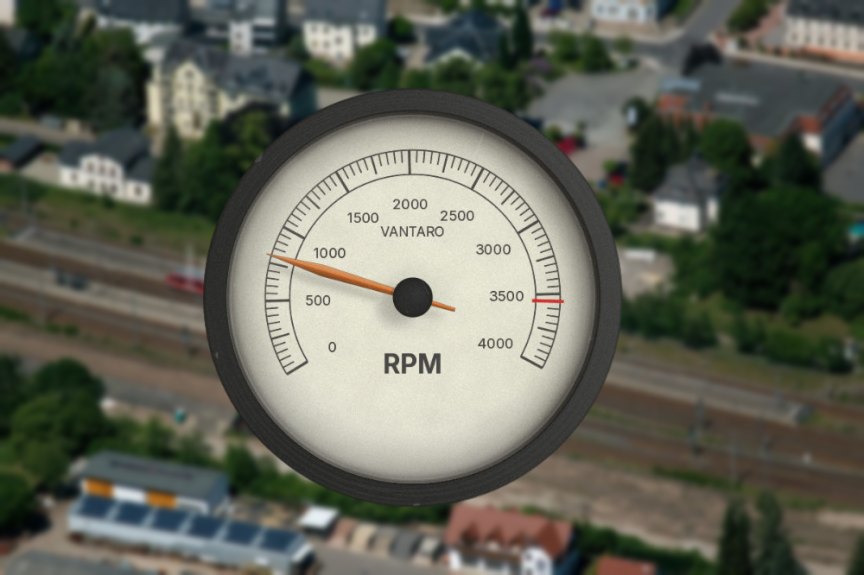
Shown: 800 rpm
